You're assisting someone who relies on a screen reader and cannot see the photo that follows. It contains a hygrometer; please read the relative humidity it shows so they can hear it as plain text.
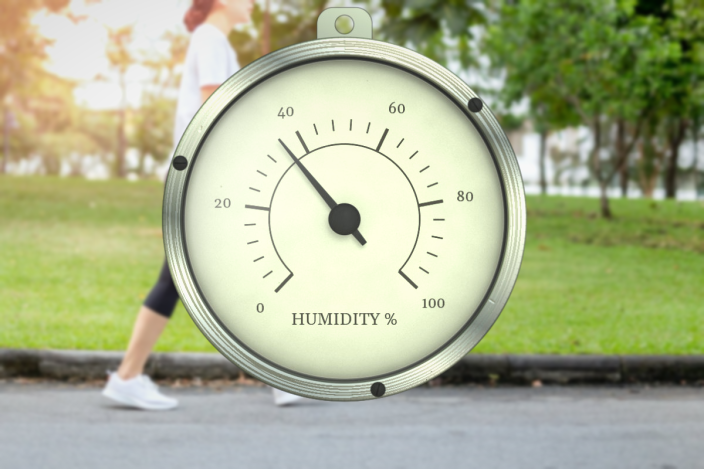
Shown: 36 %
